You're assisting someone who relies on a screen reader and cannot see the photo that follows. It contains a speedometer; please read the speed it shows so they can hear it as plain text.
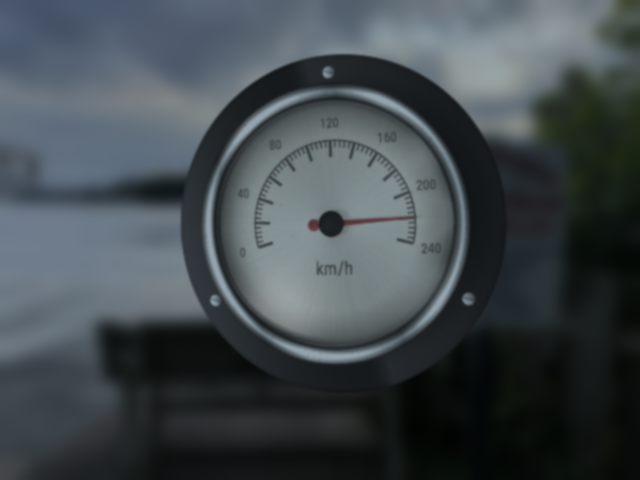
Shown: 220 km/h
